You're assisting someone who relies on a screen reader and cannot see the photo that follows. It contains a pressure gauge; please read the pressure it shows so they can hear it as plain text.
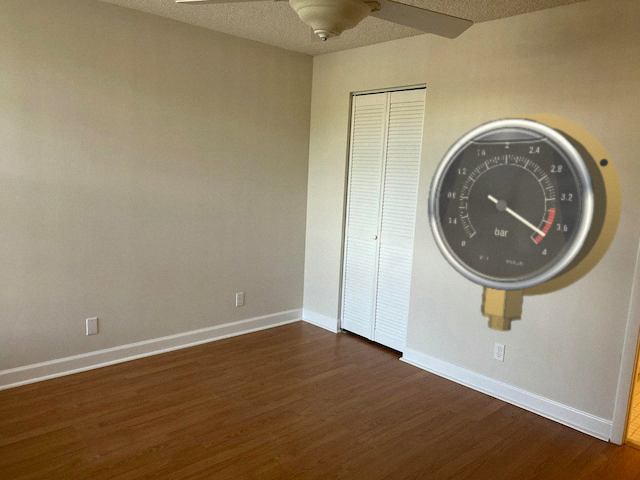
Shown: 3.8 bar
